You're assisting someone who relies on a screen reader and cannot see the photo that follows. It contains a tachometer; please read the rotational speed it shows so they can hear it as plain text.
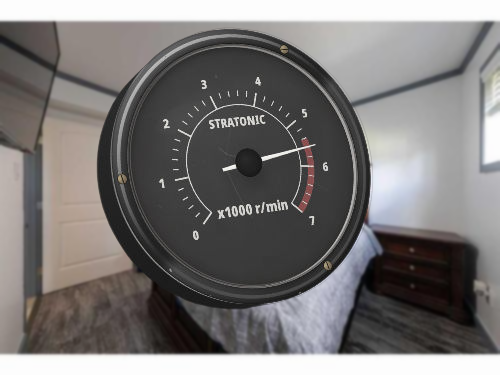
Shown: 5600 rpm
